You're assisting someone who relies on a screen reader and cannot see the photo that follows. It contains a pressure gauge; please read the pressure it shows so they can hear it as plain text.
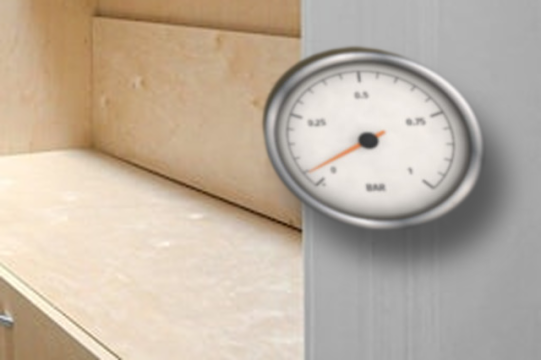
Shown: 0.05 bar
